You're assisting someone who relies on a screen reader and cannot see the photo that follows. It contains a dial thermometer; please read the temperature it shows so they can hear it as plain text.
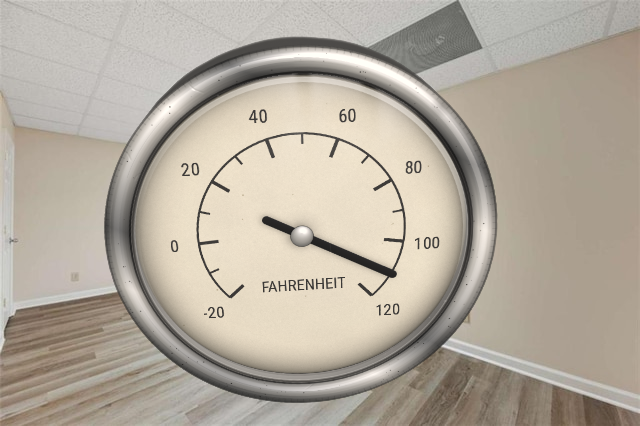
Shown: 110 °F
